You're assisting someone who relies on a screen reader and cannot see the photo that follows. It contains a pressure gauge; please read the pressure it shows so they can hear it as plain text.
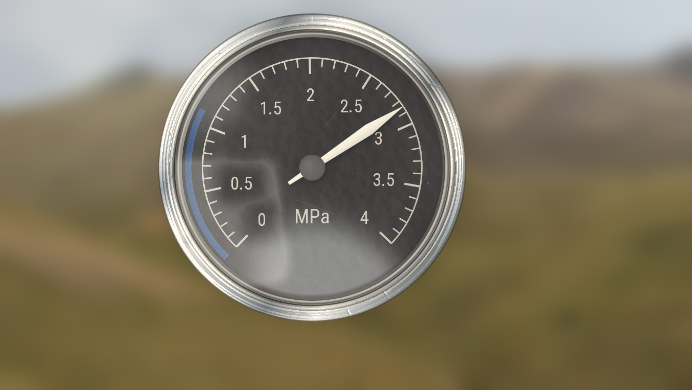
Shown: 2.85 MPa
